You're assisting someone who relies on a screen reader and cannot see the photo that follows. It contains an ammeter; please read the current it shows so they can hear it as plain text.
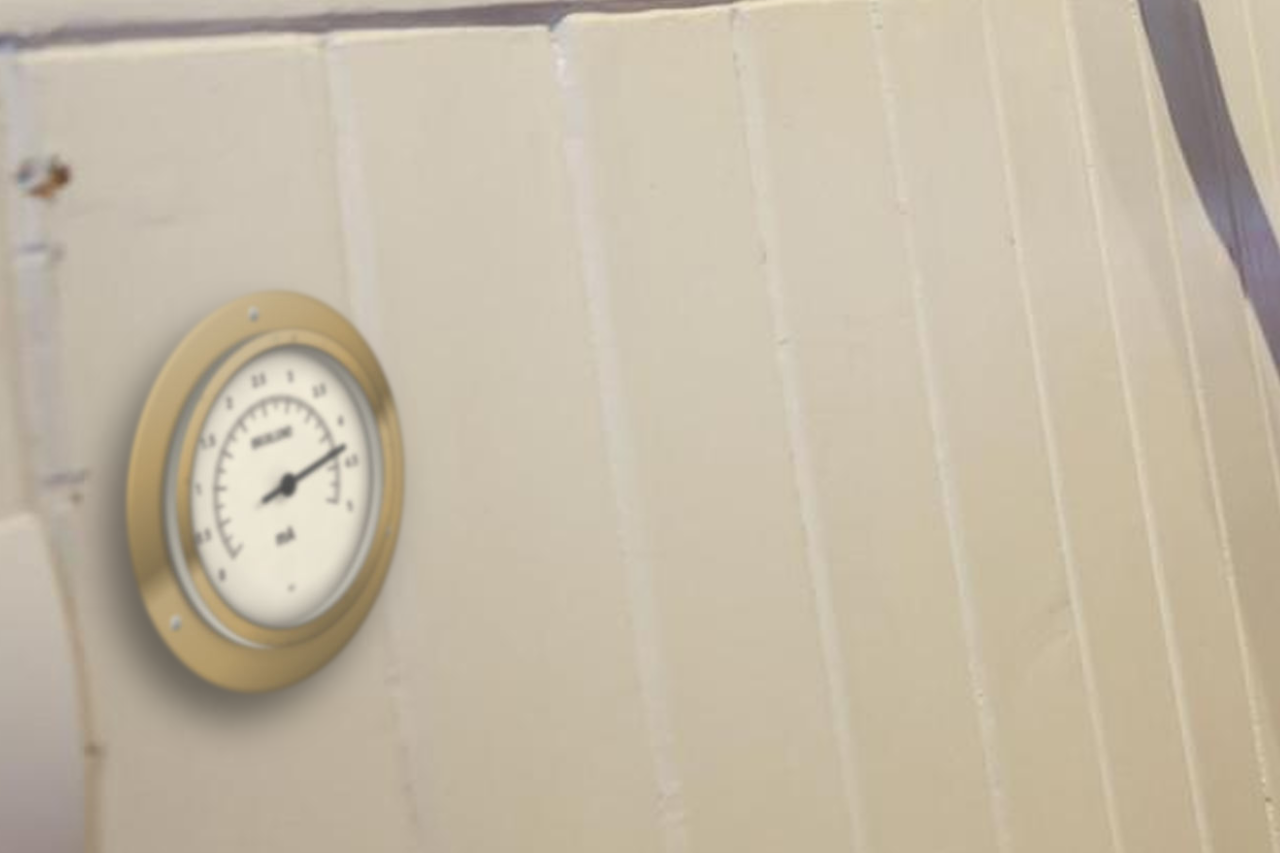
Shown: 4.25 mA
